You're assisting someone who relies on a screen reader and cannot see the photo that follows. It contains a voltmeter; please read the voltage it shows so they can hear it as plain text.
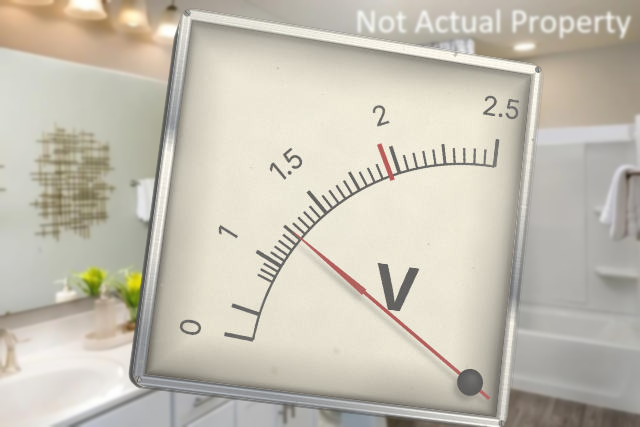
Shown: 1.25 V
